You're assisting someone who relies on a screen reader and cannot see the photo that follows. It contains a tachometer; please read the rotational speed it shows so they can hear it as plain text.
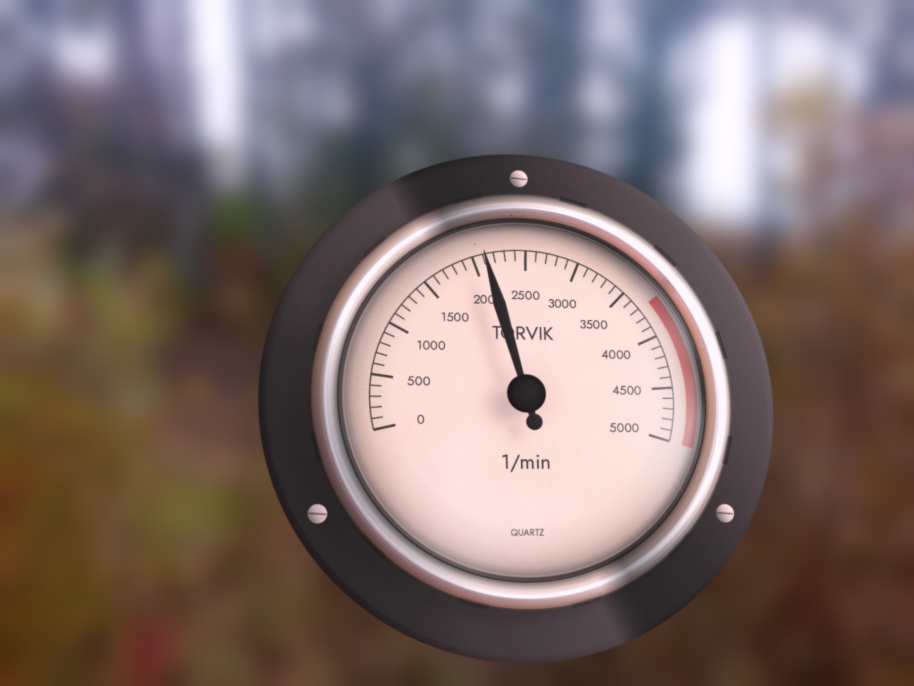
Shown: 2100 rpm
